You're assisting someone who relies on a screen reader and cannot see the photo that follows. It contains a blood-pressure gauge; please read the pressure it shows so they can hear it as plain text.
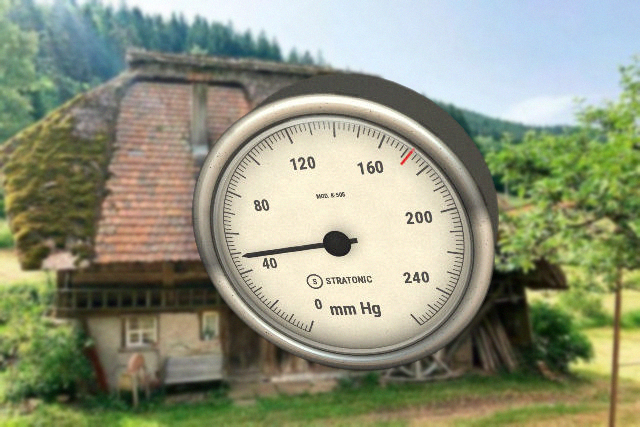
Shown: 50 mmHg
